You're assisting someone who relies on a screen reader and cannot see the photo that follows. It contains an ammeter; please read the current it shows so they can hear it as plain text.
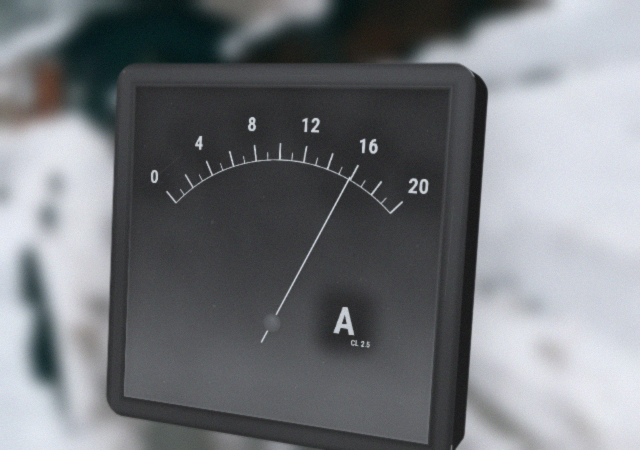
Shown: 16 A
